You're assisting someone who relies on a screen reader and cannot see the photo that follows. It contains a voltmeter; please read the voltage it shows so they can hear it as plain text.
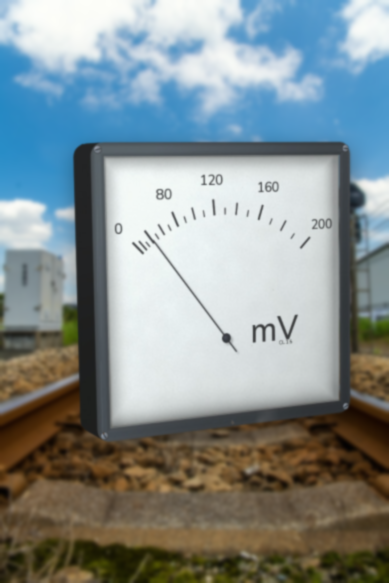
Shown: 40 mV
